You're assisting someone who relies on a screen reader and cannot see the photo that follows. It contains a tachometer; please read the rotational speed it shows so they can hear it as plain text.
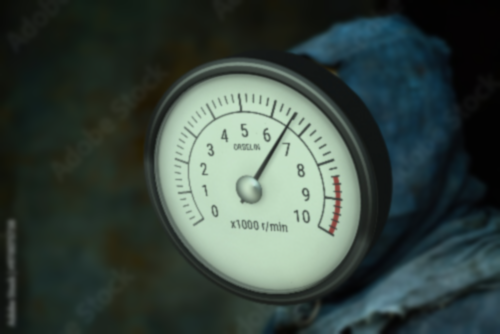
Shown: 6600 rpm
